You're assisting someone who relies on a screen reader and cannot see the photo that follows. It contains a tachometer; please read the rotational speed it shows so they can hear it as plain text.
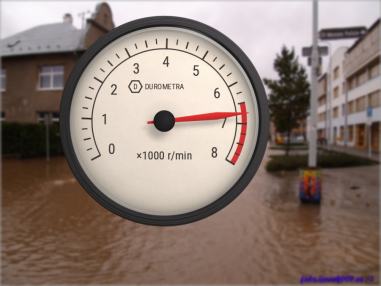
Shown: 6750 rpm
